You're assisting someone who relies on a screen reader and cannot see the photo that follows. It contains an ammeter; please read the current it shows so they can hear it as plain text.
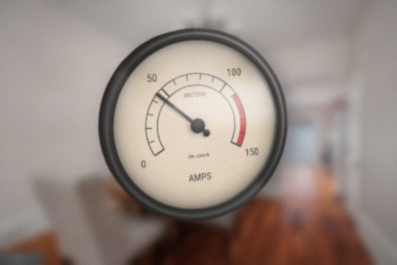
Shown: 45 A
